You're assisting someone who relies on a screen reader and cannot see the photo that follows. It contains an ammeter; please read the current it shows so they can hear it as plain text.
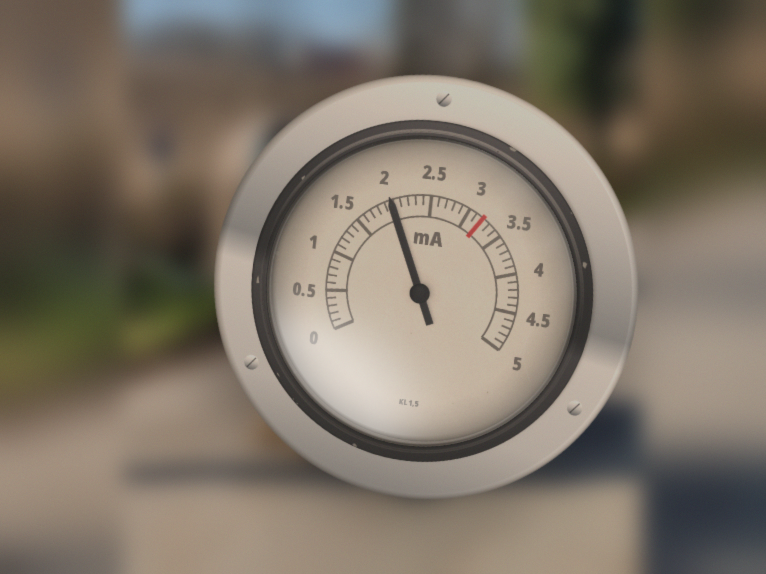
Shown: 2 mA
